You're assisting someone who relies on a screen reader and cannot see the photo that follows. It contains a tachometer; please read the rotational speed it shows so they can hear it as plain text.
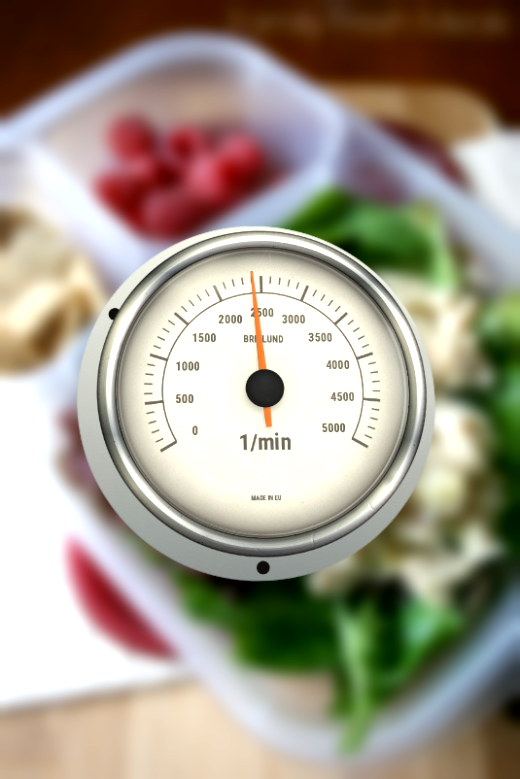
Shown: 2400 rpm
